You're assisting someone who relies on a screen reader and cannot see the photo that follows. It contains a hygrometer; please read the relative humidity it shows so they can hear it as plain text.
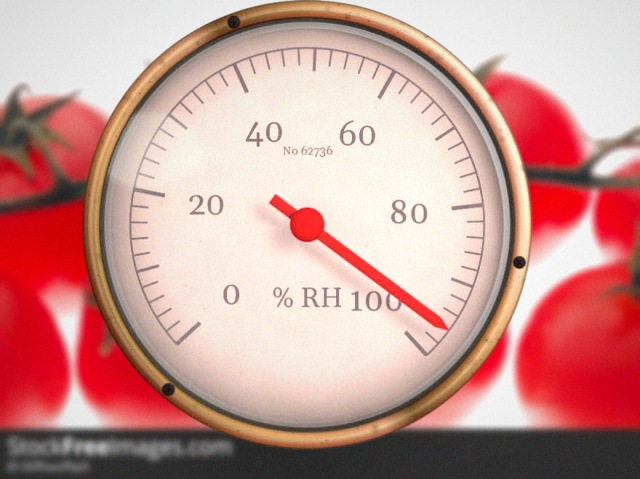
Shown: 96 %
